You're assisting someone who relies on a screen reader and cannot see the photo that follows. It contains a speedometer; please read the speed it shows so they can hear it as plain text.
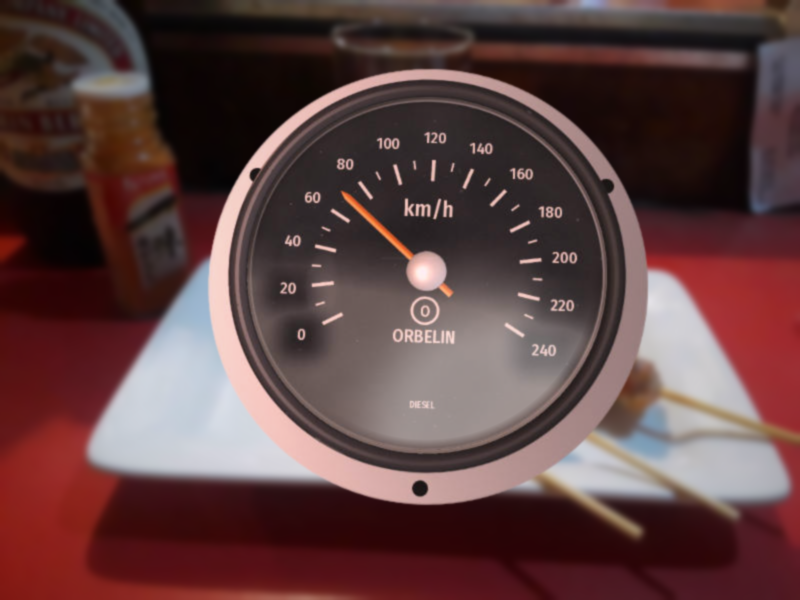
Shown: 70 km/h
